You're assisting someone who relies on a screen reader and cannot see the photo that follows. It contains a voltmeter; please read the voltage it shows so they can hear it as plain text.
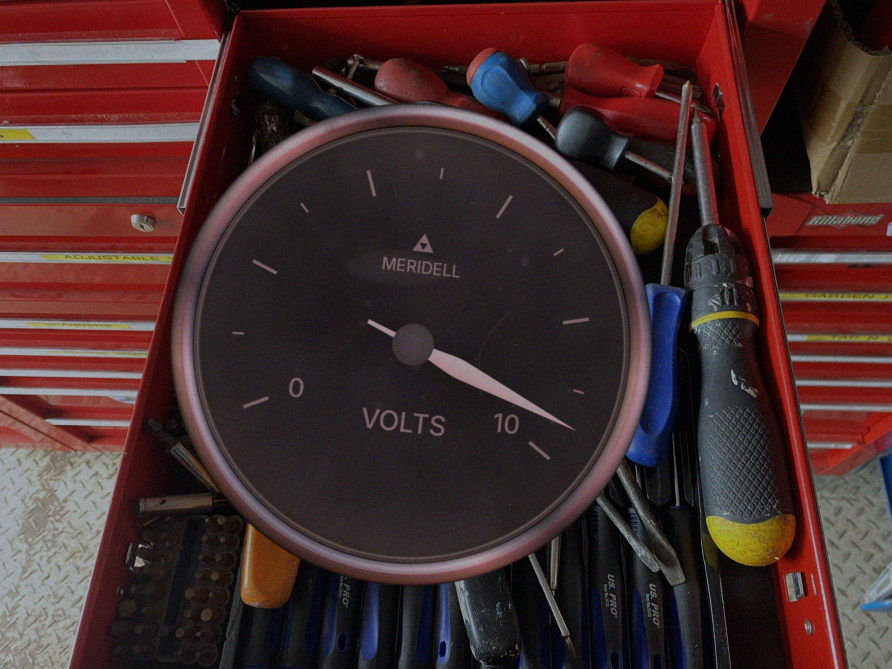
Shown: 9.5 V
